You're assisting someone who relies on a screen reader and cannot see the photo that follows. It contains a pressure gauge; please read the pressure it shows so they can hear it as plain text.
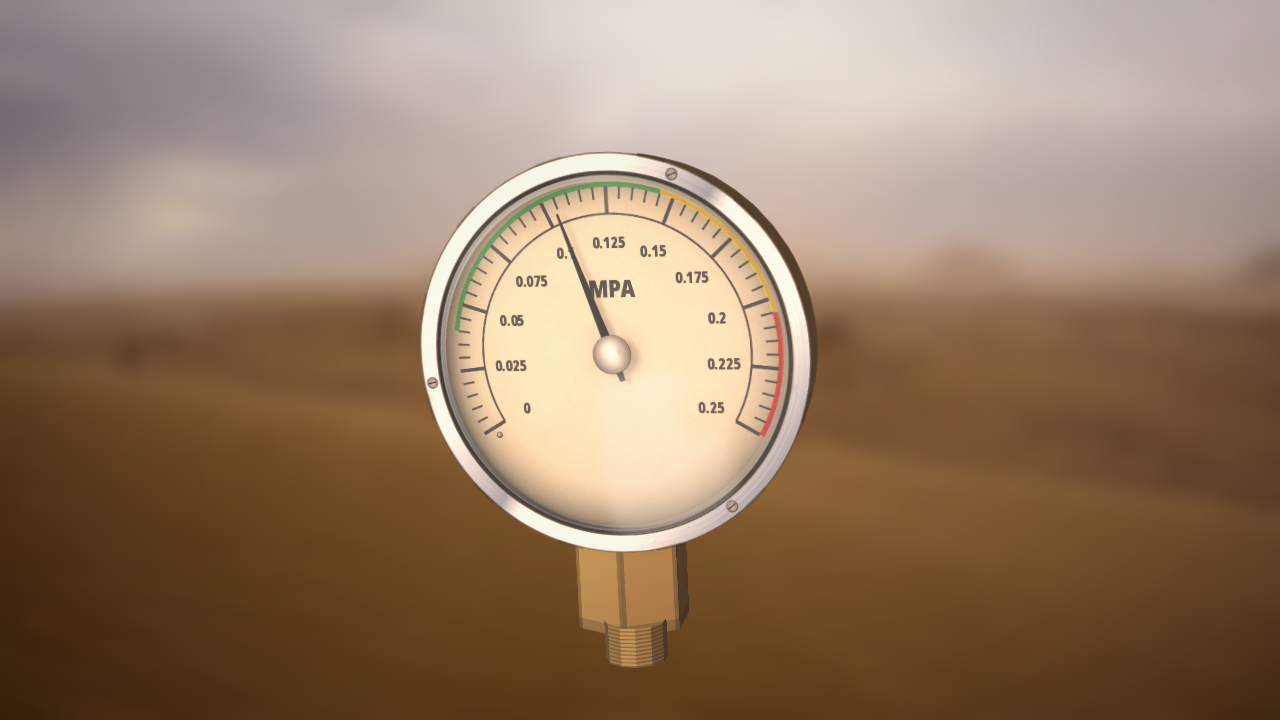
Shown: 0.105 MPa
